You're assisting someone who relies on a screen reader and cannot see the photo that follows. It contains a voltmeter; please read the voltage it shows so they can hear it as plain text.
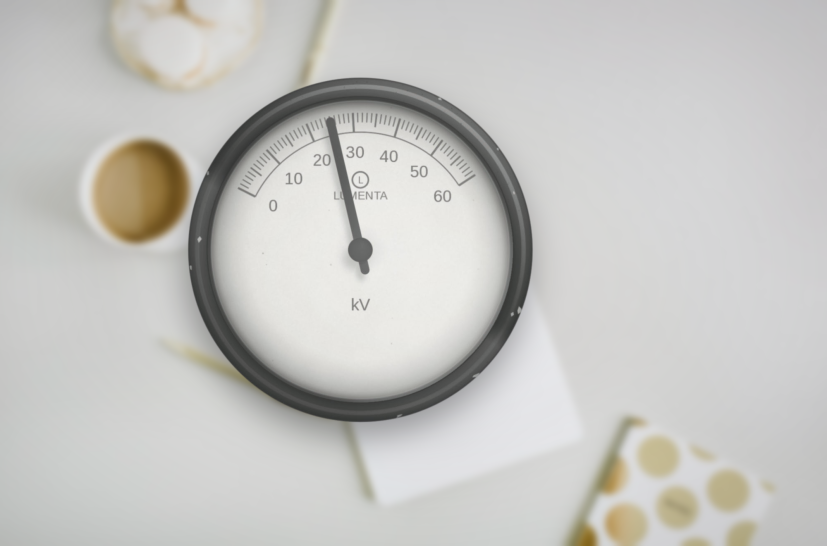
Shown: 25 kV
